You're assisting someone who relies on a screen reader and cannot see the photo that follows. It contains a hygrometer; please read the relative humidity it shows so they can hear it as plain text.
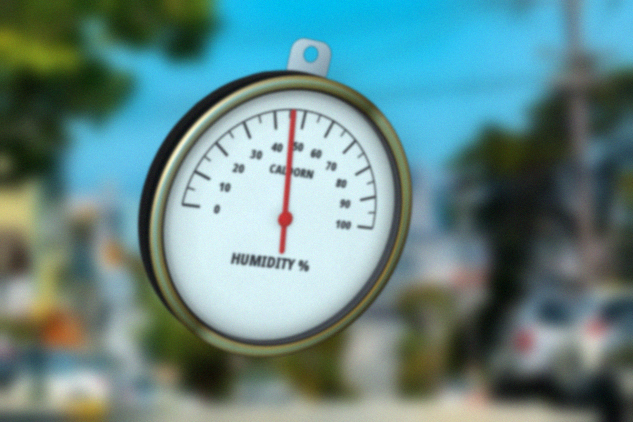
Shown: 45 %
